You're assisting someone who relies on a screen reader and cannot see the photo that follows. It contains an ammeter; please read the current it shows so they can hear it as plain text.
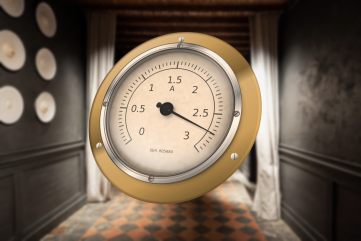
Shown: 2.75 A
